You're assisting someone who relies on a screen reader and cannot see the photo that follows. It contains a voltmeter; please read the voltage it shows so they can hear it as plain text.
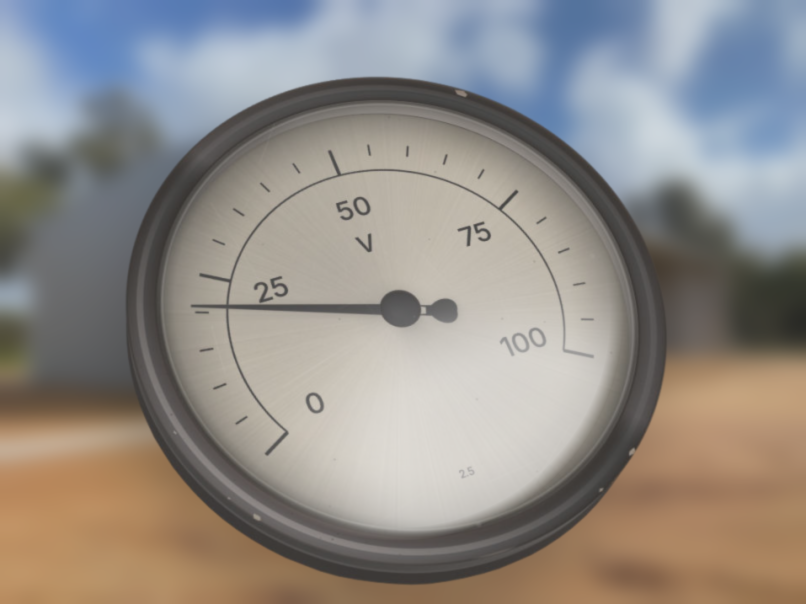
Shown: 20 V
